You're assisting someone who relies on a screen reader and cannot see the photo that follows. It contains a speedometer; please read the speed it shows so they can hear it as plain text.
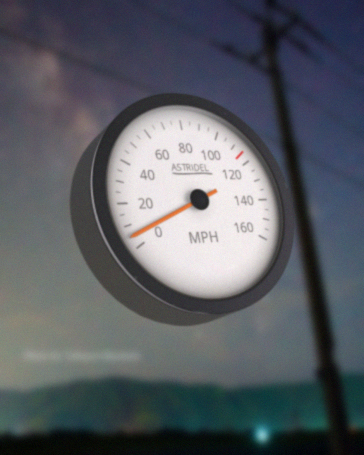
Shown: 5 mph
